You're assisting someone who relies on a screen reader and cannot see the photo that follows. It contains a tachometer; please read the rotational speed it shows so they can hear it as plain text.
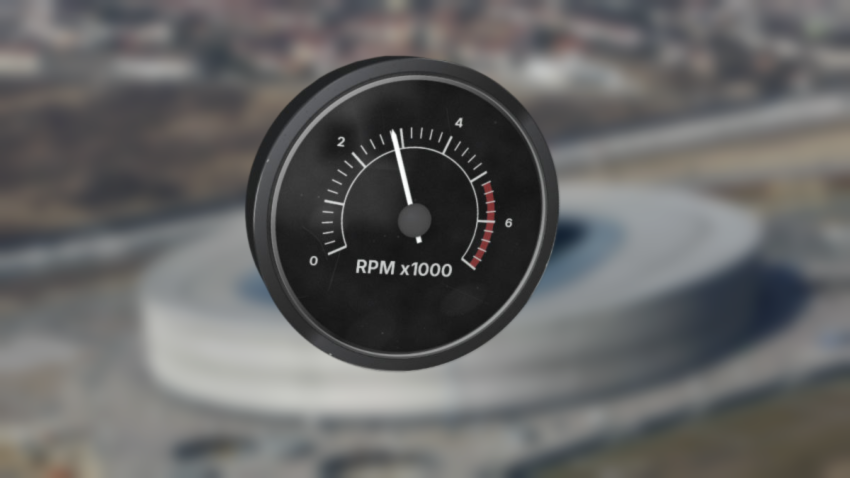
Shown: 2800 rpm
